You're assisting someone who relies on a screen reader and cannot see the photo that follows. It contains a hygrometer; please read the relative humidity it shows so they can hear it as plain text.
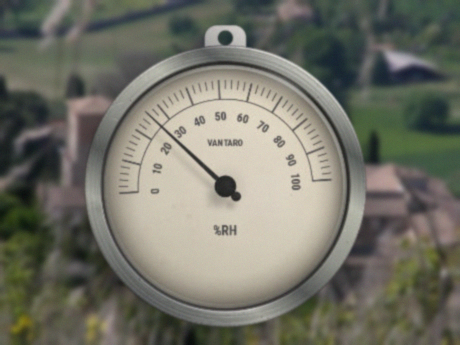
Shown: 26 %
